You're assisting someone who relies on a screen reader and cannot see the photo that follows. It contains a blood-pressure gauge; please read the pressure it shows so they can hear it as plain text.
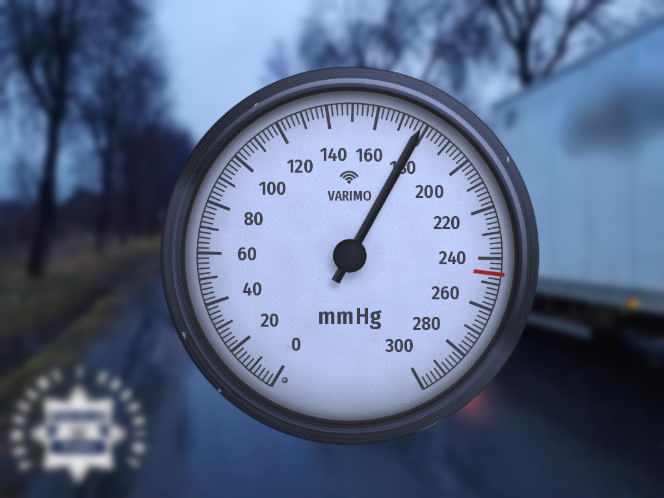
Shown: 178 mmHg
